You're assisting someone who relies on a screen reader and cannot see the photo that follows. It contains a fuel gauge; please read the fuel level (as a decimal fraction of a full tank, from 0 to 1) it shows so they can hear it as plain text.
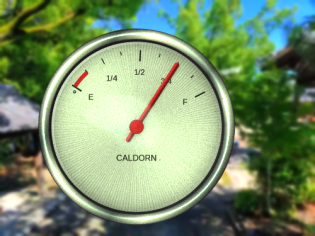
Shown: 0.75
